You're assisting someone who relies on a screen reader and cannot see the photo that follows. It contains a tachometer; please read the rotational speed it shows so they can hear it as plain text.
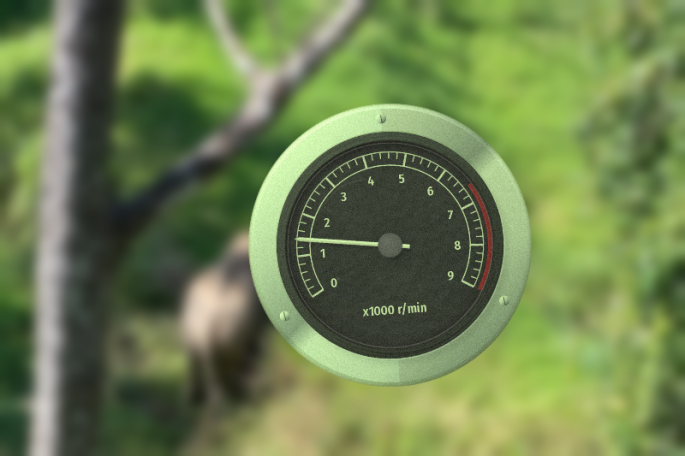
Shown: 1400 rpm
